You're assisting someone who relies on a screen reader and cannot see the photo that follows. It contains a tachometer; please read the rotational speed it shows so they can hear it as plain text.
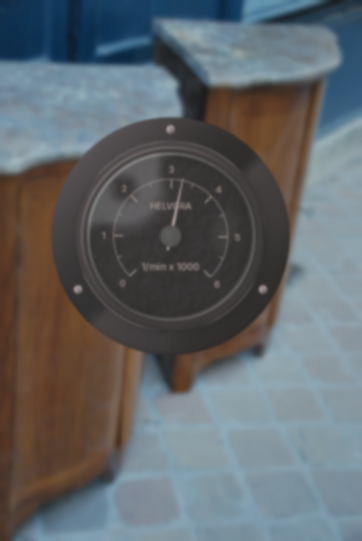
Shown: 3250 rpm
